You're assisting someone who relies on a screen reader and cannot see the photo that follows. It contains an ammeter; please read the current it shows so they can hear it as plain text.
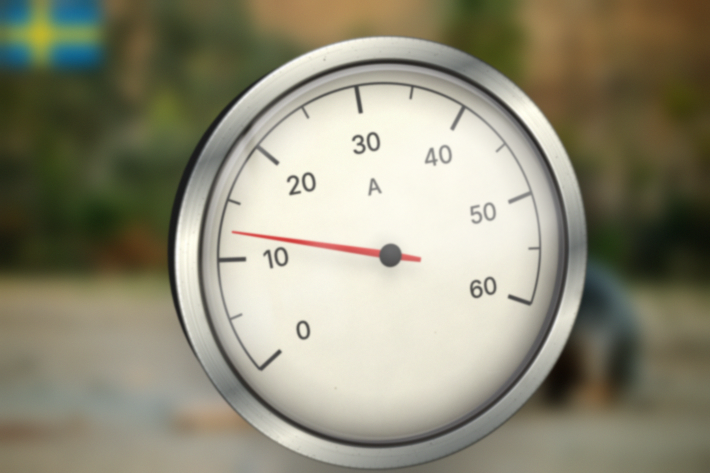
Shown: 12.5 A
